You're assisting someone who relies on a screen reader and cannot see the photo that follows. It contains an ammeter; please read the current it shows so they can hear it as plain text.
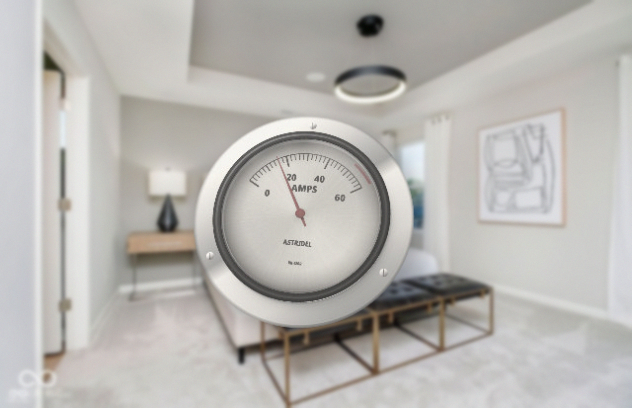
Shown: 16 A
